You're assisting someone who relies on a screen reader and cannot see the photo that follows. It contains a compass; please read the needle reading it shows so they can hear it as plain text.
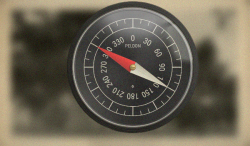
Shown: 300 °
